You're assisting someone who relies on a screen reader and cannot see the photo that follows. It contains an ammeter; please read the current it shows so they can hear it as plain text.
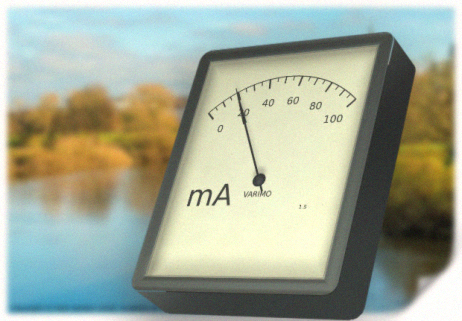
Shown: 20 mA
